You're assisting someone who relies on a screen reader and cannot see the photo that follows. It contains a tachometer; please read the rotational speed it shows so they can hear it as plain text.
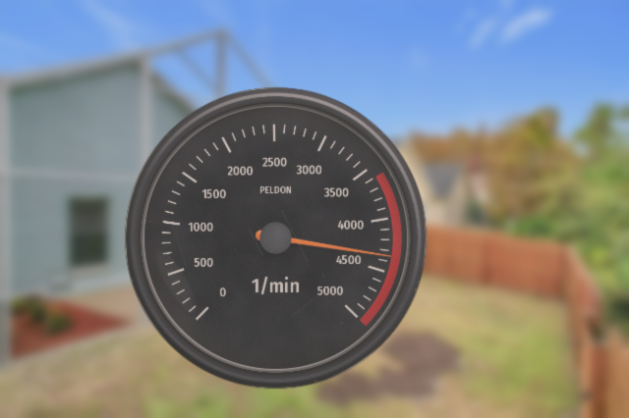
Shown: 4350 rpm
